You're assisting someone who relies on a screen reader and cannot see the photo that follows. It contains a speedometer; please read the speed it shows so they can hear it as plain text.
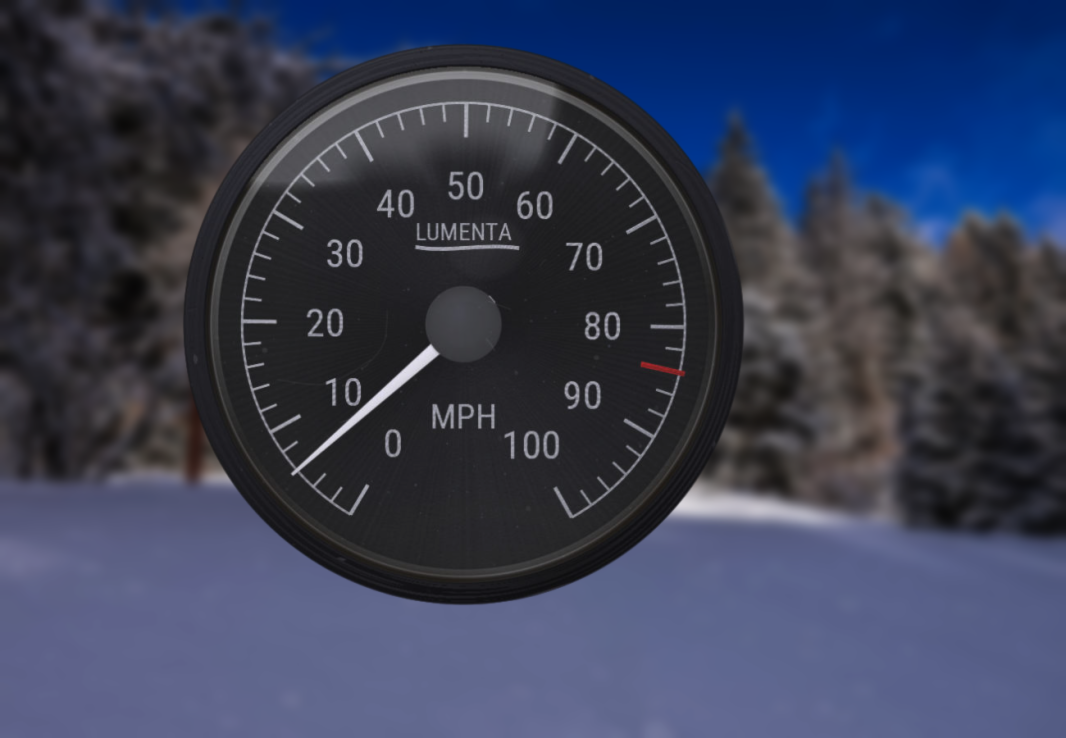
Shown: 6 mph
